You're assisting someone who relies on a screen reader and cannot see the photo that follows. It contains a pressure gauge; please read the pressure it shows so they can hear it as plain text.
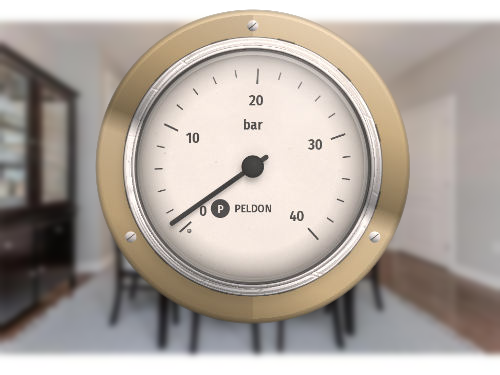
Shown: 1 bar
